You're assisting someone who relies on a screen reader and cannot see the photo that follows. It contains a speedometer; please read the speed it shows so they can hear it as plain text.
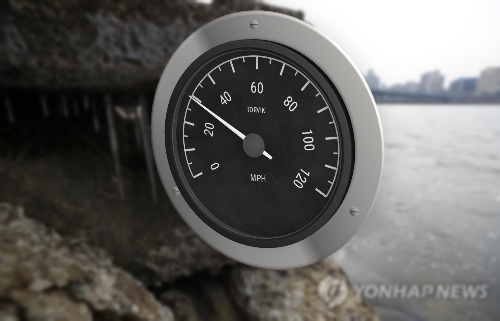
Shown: 30 mph
